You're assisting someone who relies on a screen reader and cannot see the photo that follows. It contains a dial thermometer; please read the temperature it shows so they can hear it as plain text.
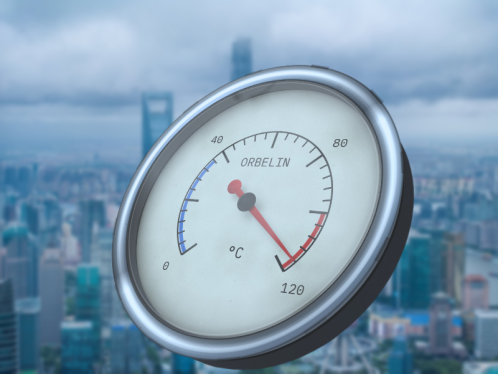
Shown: 116 °C
